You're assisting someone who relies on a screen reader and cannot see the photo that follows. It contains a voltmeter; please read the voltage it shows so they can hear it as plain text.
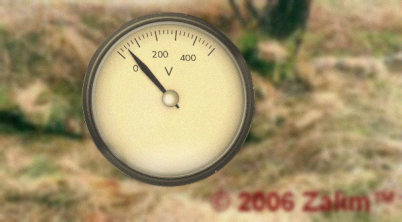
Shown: 40 V
